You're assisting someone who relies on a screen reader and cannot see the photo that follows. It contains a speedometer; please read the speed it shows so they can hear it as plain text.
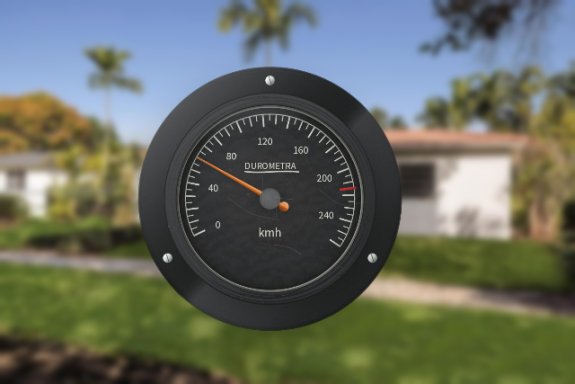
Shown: 60 km/h
